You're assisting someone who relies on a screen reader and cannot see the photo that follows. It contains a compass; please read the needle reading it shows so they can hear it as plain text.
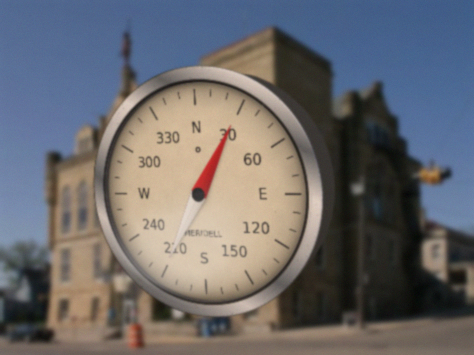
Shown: 30 °
